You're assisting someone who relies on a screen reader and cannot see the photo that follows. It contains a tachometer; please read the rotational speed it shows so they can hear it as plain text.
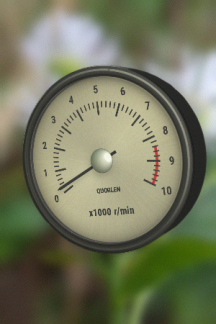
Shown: 200 rpm
